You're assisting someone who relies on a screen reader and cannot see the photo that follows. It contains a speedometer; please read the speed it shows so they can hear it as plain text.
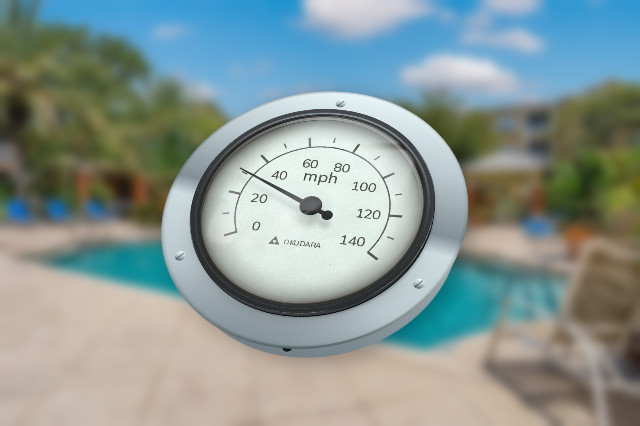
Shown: 30 mph
